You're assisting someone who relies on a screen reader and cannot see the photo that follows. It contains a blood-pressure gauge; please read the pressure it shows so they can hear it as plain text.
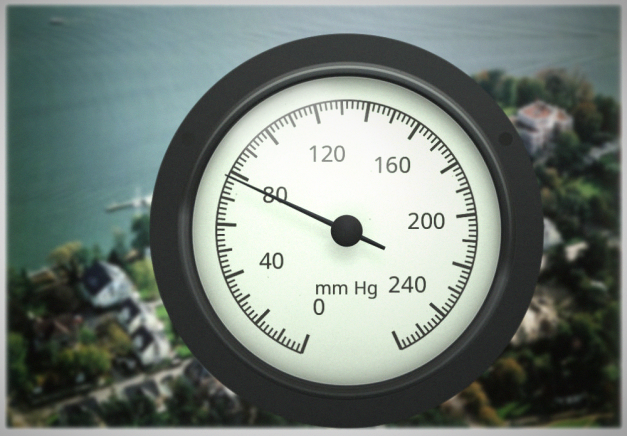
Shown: 78 mmHg
